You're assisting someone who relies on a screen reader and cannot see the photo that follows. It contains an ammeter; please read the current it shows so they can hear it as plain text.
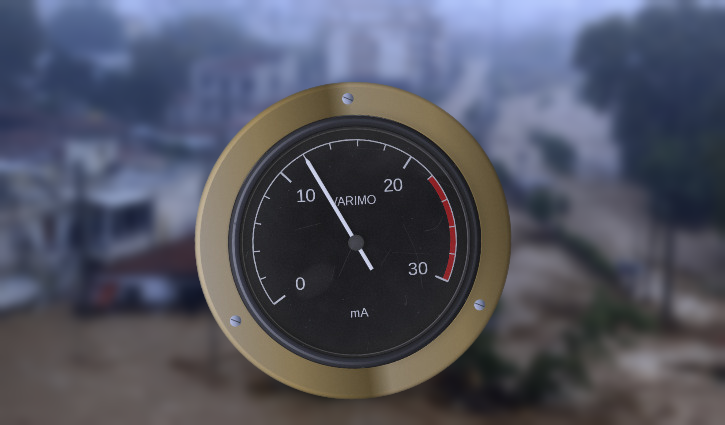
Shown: 12 mA
